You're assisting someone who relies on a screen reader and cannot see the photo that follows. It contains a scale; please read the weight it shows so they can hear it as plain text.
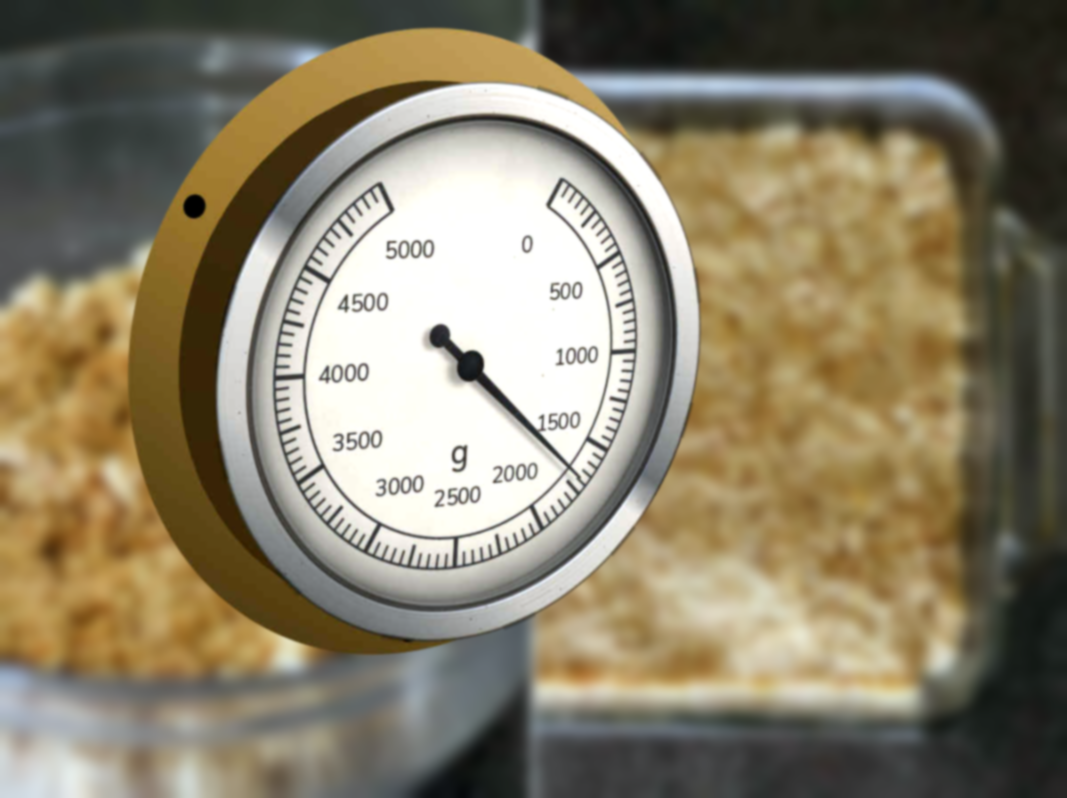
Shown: 1700 g
